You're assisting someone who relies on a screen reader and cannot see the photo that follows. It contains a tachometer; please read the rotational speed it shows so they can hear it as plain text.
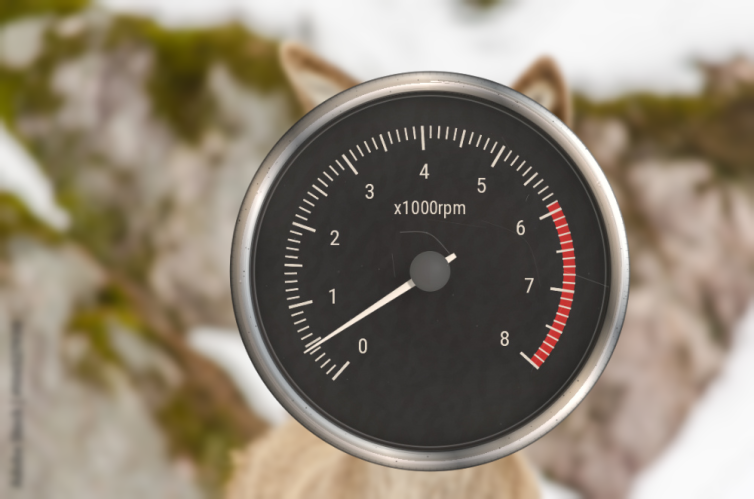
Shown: 450 rpm
